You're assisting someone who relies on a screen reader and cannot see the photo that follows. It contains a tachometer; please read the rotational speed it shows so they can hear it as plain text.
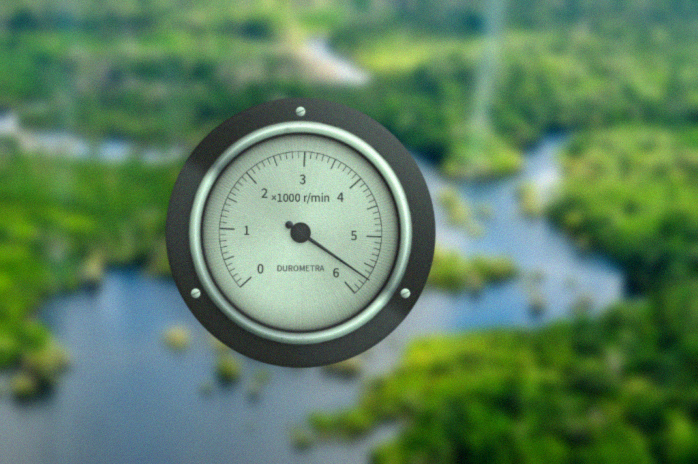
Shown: 5700 rpm
